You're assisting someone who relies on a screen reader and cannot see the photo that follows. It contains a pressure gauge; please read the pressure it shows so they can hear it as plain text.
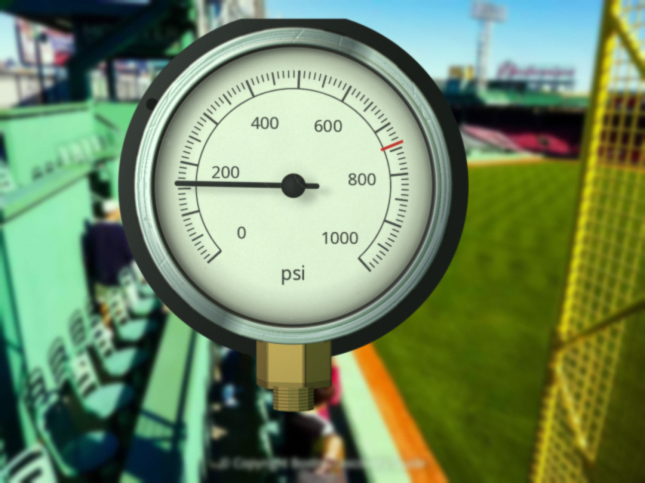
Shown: 160 psi
